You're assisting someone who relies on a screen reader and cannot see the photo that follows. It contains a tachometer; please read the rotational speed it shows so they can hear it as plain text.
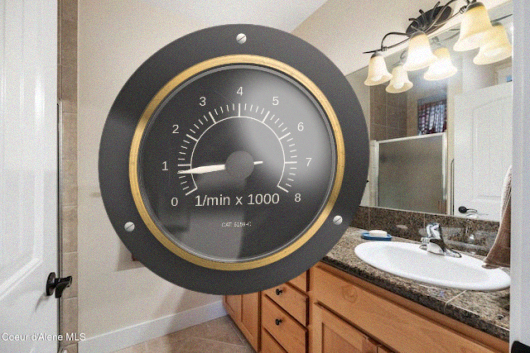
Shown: 800 rpm
